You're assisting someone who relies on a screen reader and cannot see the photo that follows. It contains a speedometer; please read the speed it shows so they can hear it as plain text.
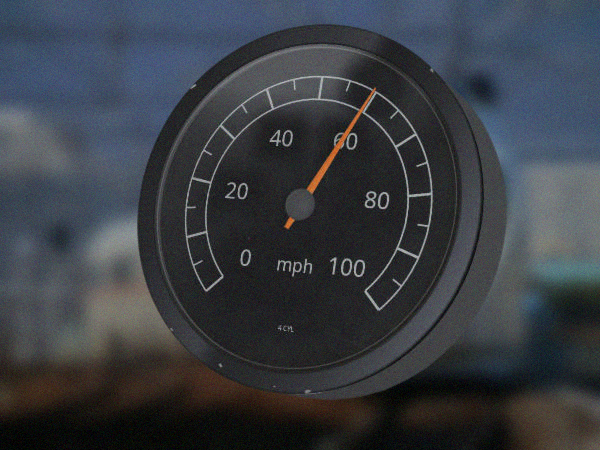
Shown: 60 mph
